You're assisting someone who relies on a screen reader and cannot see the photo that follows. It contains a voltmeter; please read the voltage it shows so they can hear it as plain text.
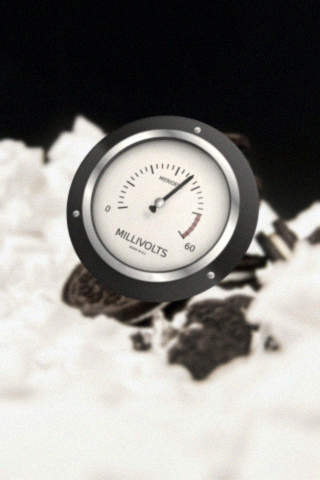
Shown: 36 mV
